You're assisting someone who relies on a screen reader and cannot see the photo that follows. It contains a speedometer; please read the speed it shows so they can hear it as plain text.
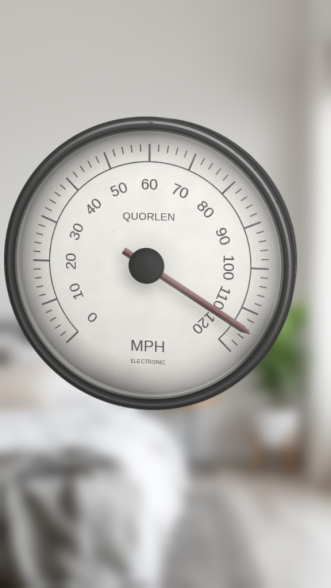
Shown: 114 mph
